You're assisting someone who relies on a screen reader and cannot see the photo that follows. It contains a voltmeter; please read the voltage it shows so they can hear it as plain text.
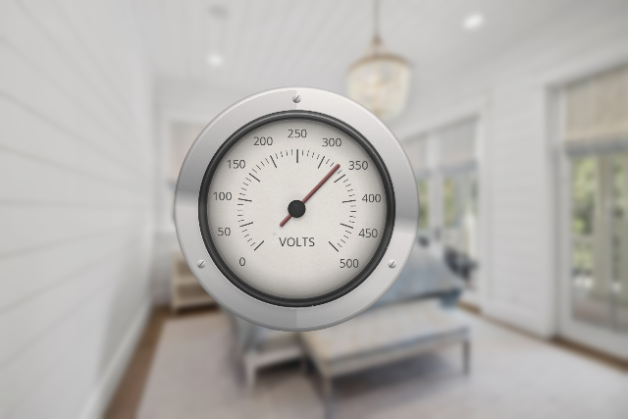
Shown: 330 V
